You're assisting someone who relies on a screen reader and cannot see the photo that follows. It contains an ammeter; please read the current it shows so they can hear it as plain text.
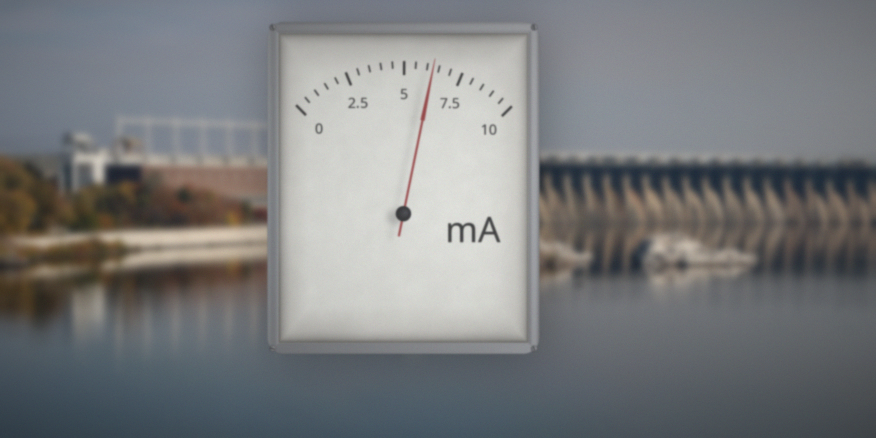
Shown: 6.25 mA
